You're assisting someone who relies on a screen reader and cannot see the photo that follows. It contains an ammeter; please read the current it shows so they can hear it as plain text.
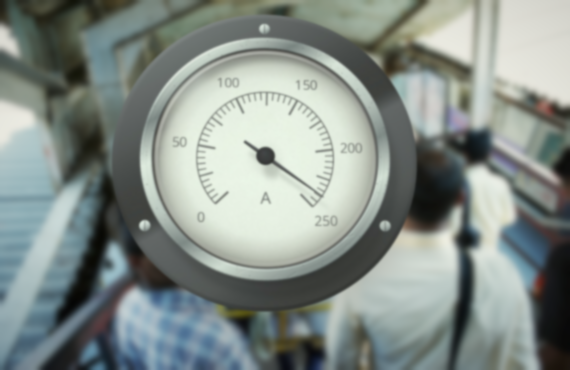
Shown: 240 A
